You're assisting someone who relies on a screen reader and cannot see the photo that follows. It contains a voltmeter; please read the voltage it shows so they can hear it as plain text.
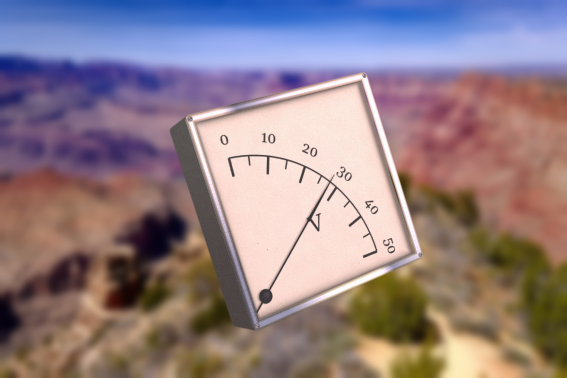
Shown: 27.5 V
